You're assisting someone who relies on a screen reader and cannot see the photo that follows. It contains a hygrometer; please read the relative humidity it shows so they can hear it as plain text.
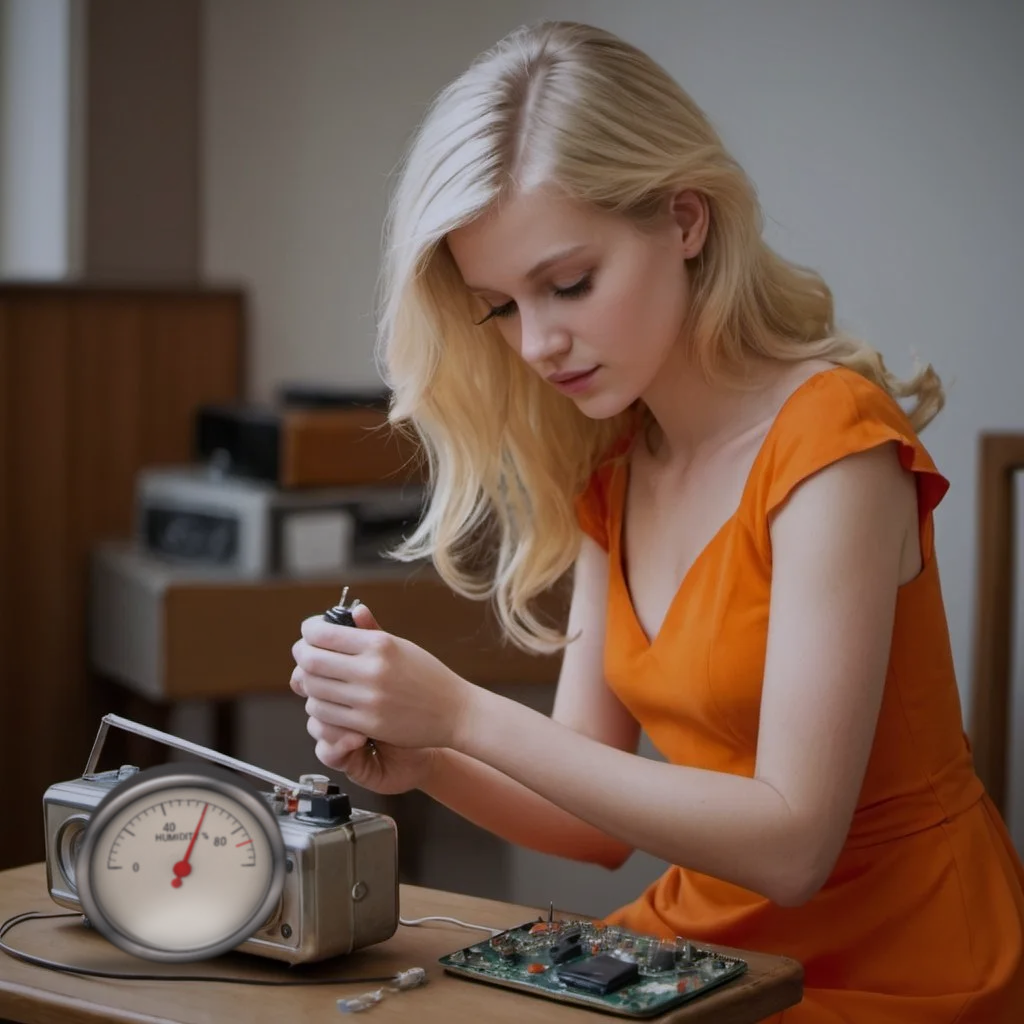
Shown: 60 %
